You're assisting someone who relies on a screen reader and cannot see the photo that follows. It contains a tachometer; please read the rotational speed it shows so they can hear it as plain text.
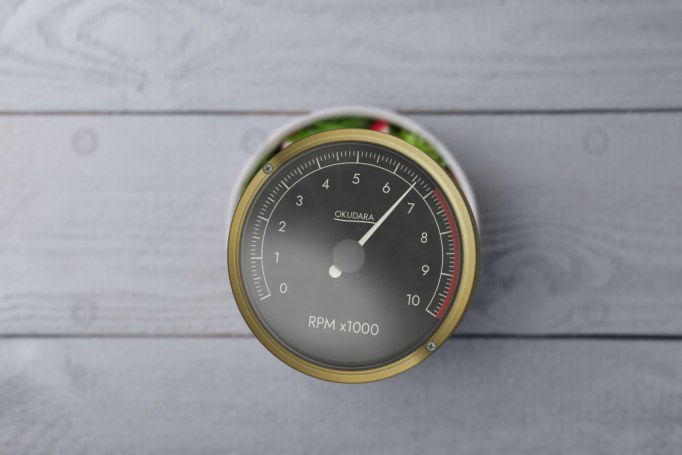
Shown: 6600 rpm
